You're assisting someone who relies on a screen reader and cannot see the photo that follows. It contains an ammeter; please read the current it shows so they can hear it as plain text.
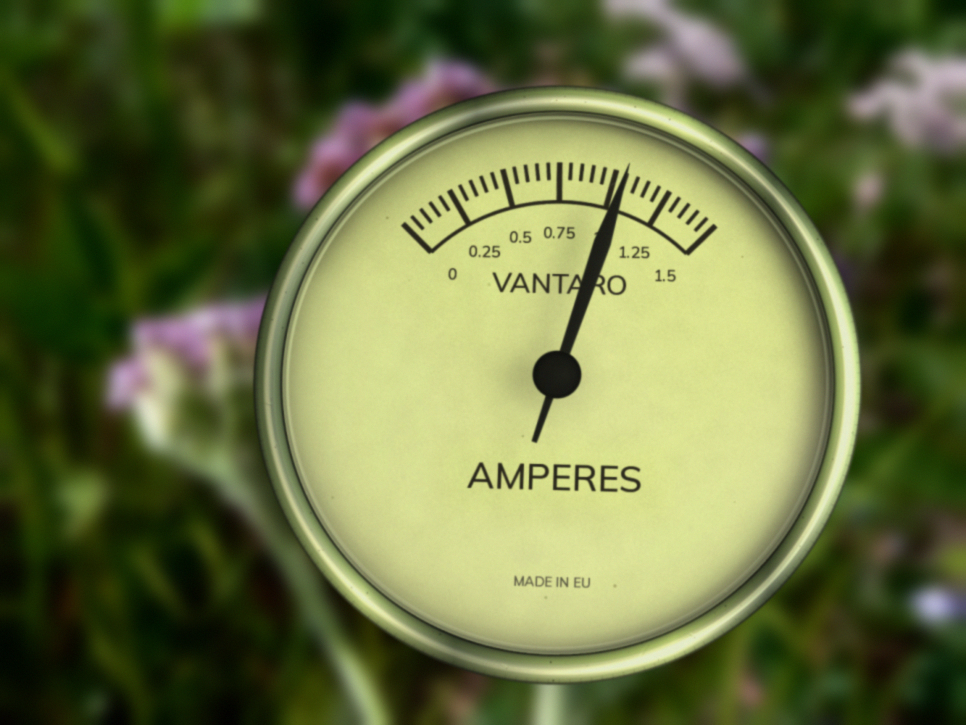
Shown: 1.05 A
